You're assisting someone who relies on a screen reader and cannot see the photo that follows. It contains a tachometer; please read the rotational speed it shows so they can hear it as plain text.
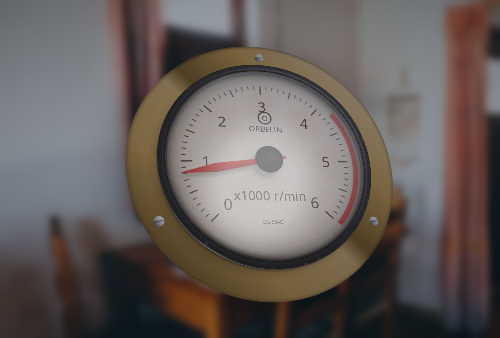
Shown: 800 rpm
